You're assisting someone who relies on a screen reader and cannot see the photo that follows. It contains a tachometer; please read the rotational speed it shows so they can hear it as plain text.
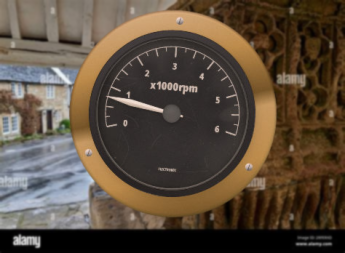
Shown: 750 rpm
